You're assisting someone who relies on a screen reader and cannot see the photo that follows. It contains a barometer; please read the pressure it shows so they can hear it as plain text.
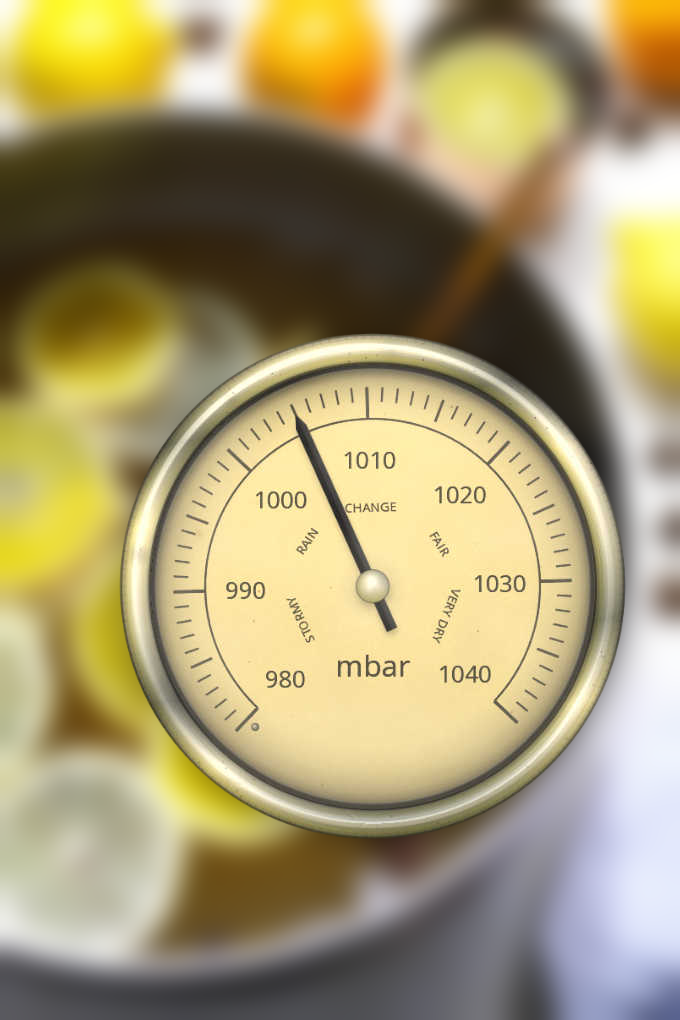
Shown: 1005 mbar
